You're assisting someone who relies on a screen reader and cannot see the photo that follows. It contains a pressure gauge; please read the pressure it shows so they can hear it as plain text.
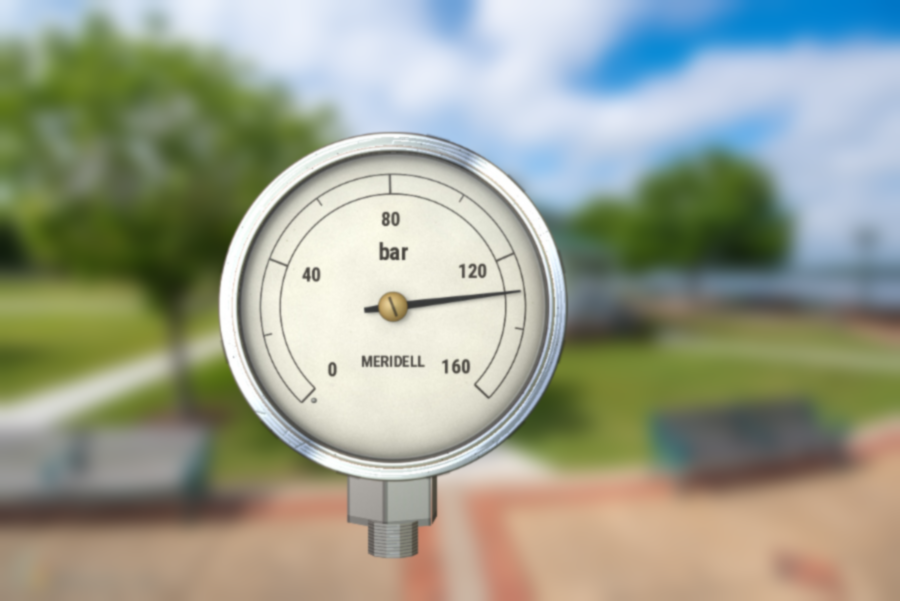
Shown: 130 bar
